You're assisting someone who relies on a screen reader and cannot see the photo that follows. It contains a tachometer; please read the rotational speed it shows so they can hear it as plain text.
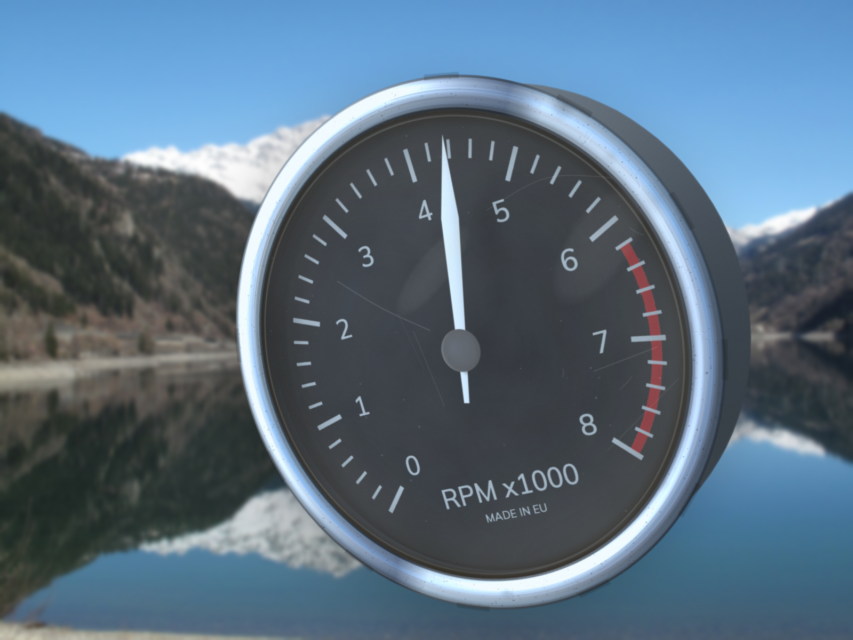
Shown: 4400 rpm
